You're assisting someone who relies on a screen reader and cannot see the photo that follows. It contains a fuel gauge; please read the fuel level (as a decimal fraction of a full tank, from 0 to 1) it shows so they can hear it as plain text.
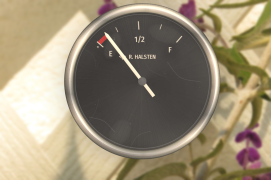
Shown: 0.125
